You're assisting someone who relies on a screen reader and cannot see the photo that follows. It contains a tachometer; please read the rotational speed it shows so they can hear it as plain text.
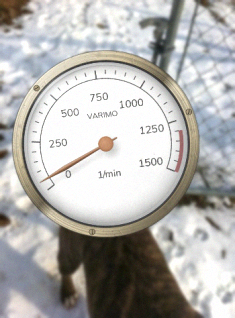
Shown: 50 rpm
